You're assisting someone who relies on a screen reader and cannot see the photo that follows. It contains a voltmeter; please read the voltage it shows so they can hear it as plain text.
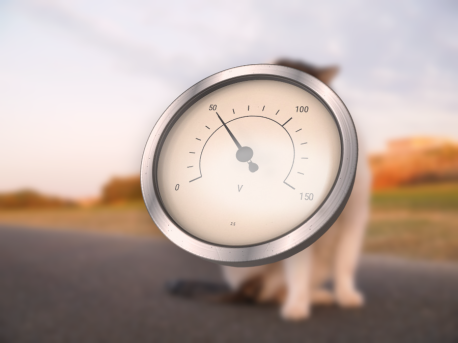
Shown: 50 V
